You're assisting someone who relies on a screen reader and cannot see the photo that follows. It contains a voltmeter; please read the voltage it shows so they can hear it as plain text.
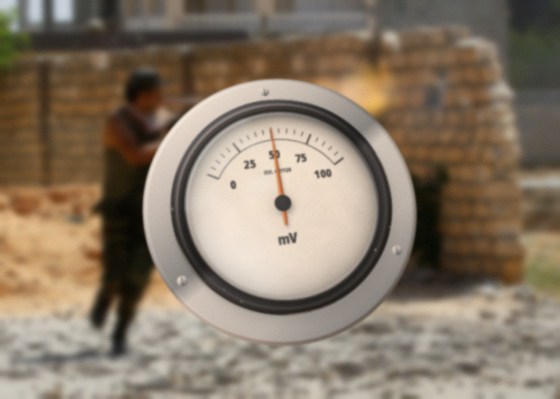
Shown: 50 mV
